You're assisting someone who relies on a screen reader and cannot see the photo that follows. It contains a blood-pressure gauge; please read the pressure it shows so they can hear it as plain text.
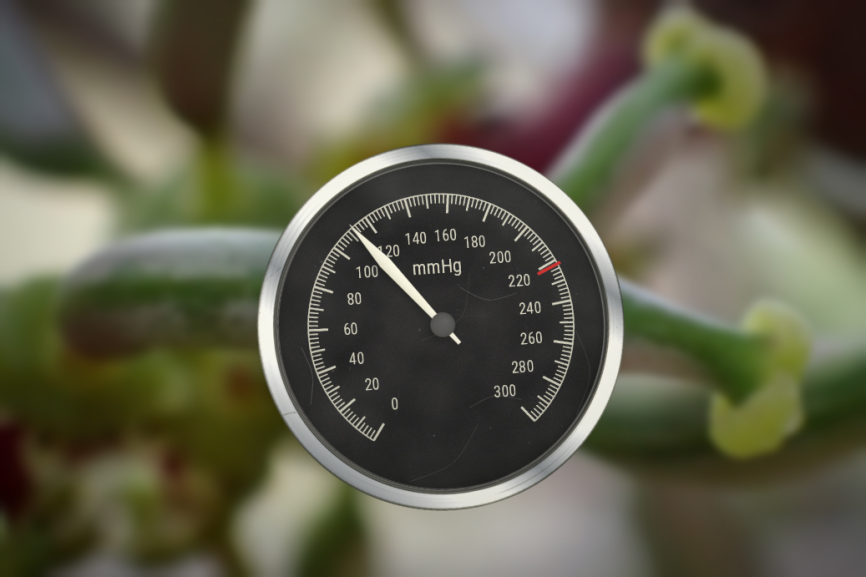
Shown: 112 mmHg
